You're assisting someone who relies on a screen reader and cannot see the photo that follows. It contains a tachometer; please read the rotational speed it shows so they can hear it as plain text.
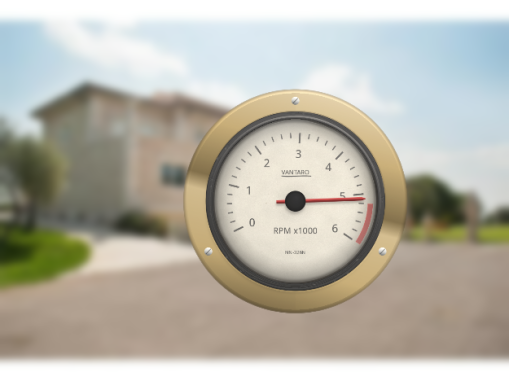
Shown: 5100 rpm
